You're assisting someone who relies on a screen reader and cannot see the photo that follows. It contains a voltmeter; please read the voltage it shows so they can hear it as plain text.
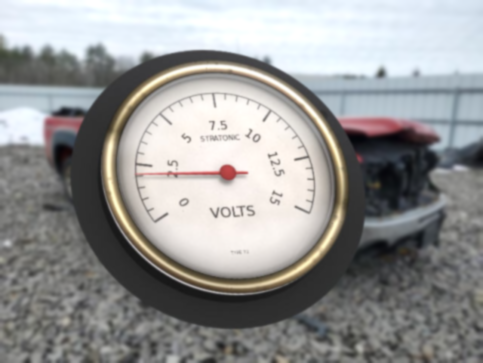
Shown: 2 V
